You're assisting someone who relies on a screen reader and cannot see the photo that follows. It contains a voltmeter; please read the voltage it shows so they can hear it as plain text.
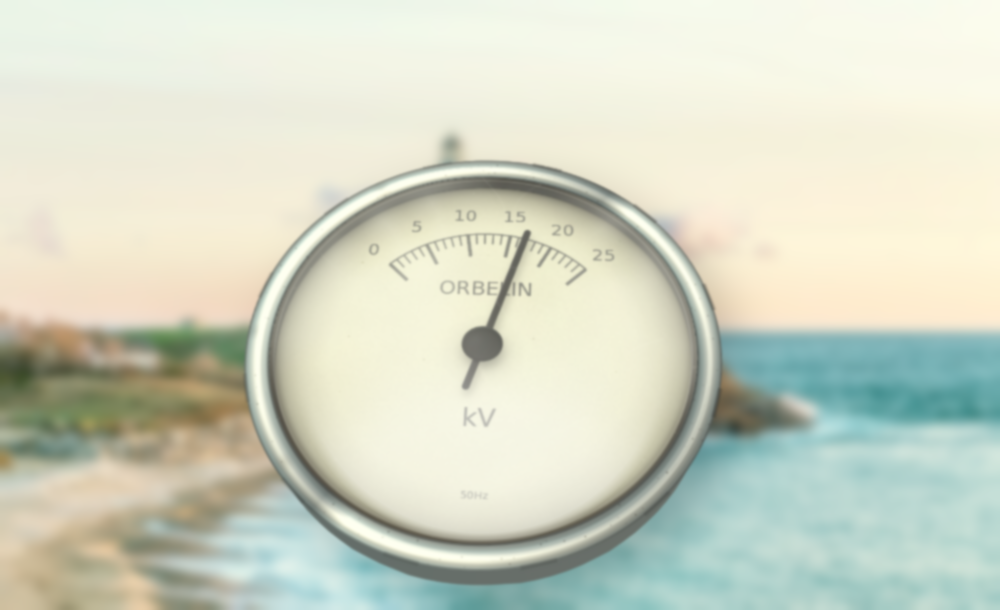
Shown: 17 kV
